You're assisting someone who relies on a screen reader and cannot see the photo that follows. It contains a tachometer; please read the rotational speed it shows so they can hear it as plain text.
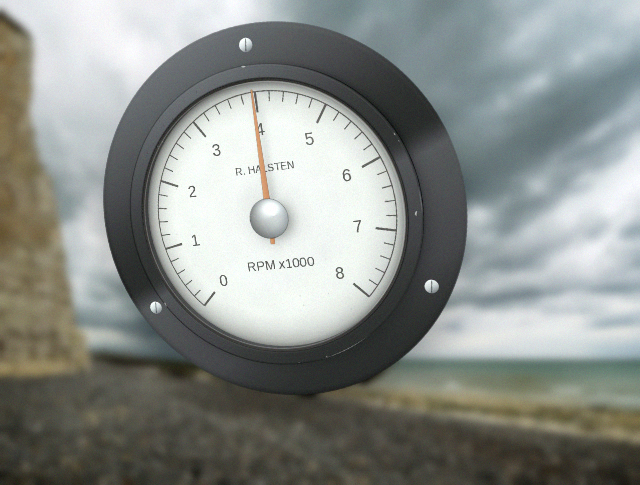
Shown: 4000 rpm
